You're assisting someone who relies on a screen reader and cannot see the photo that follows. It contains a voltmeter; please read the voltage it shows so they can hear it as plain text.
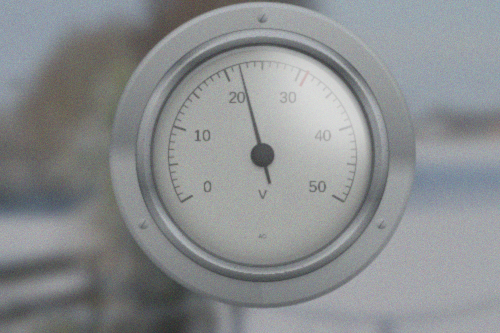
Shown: 22 V
